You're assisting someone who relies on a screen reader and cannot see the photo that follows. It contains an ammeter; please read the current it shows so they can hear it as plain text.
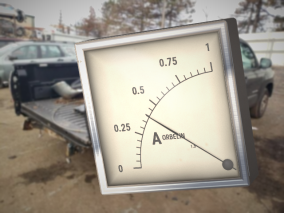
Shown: 0.4 A
